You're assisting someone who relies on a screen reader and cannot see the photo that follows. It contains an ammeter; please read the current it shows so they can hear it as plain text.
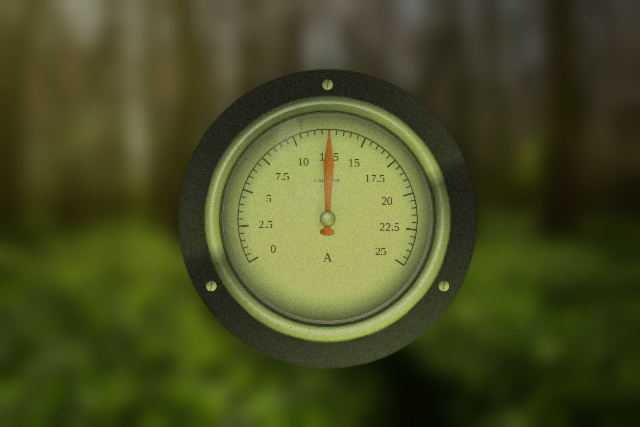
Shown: 12.5 A
